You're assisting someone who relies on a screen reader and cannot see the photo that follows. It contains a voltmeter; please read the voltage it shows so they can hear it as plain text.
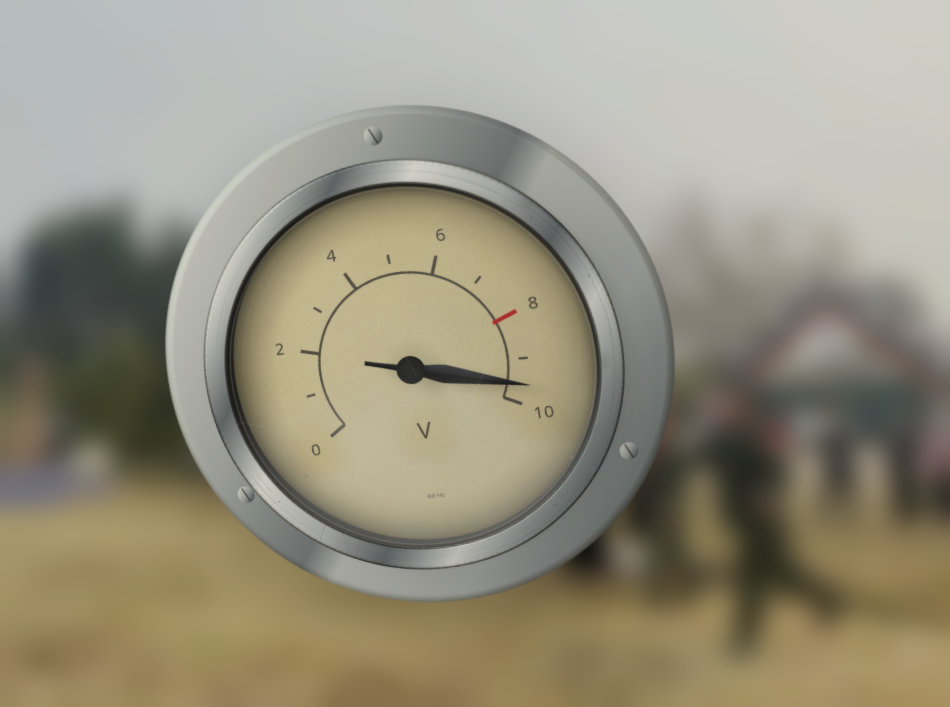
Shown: 9.5 V
